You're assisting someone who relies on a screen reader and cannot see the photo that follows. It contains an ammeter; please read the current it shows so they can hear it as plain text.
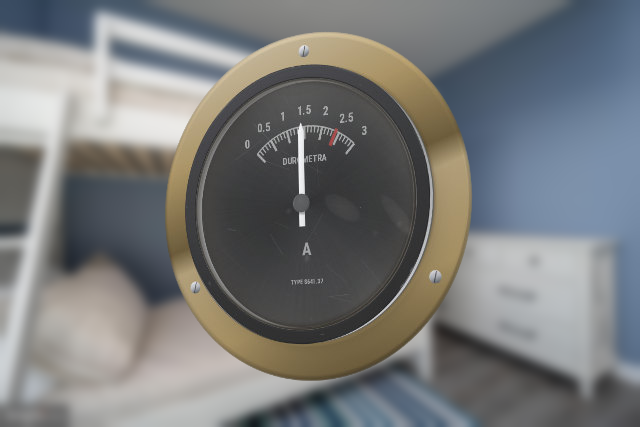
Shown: 1.5 A
